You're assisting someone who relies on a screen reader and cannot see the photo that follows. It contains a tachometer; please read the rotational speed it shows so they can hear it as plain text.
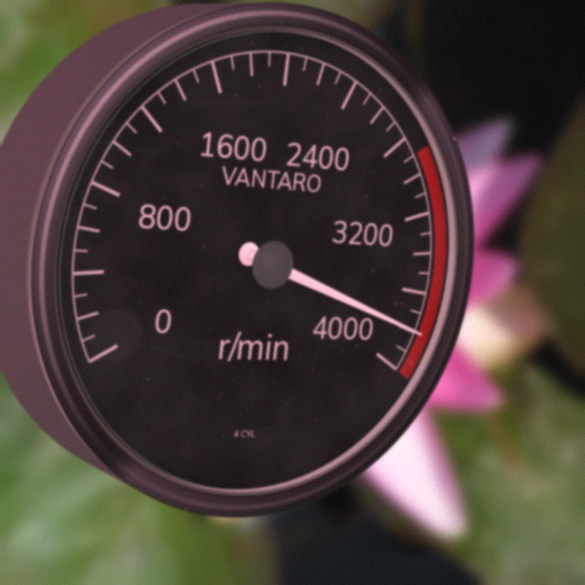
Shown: 3800 rpm
